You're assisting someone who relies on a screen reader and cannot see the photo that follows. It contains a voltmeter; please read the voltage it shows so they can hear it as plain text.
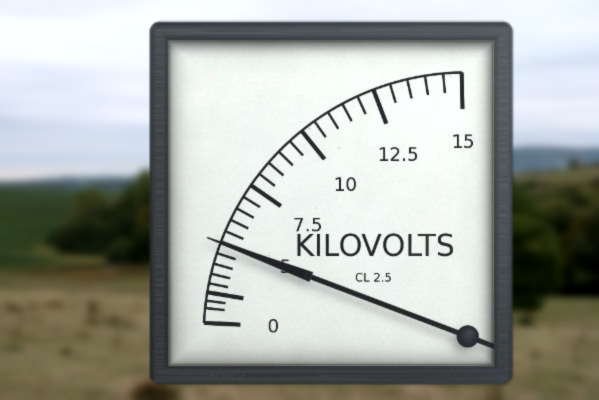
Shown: 5 kV
